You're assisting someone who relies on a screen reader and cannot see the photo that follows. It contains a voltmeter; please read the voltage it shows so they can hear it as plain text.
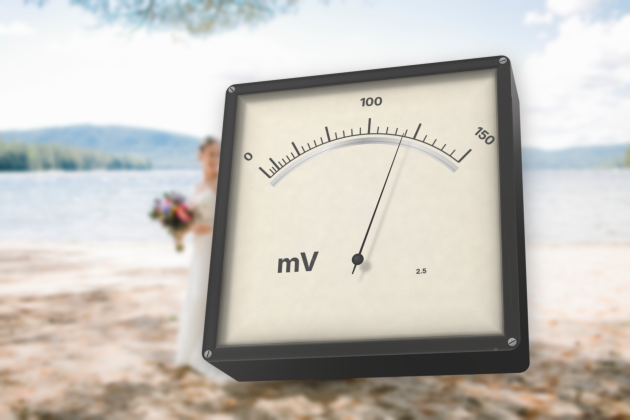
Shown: 120 mV
